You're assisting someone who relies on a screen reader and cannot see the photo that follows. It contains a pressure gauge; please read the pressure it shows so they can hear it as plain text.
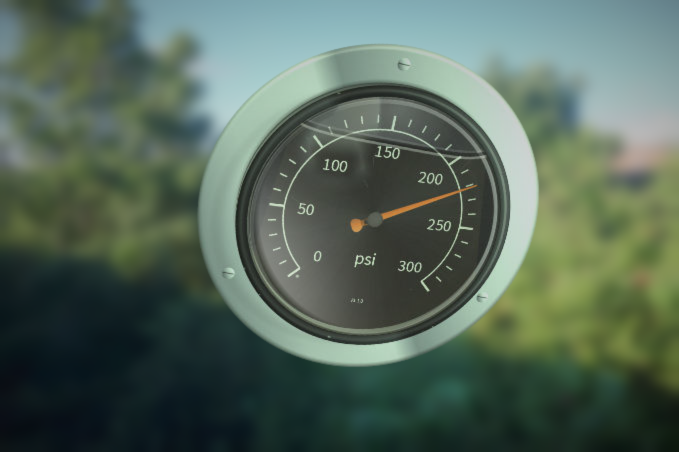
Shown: 220 psi
